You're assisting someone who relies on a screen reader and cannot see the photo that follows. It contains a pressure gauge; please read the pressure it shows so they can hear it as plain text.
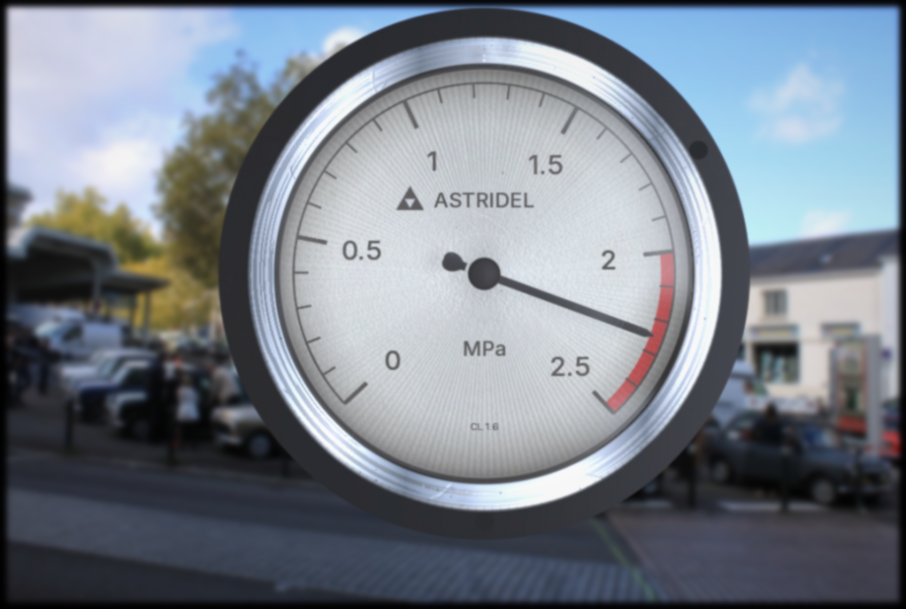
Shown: 2.25 MPa
